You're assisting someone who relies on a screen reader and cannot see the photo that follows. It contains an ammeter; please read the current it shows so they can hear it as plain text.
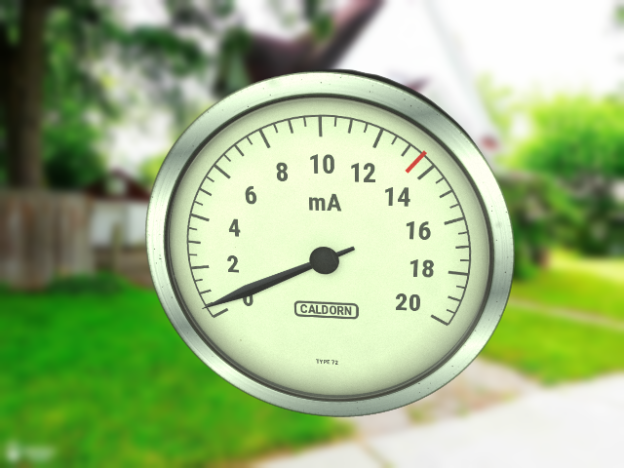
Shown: 0.5 mA
